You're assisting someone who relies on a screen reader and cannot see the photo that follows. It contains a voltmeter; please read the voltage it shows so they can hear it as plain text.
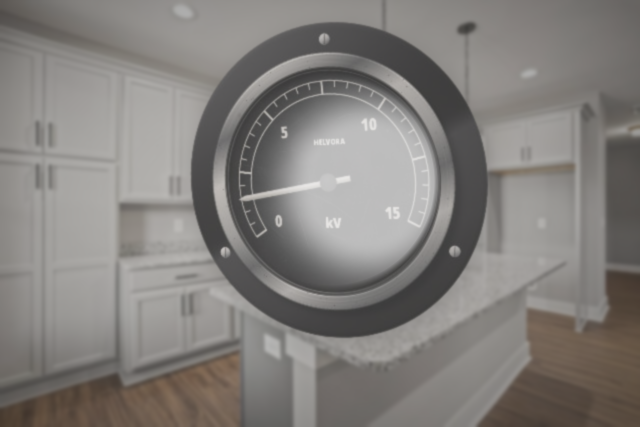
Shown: 1.5 kV
